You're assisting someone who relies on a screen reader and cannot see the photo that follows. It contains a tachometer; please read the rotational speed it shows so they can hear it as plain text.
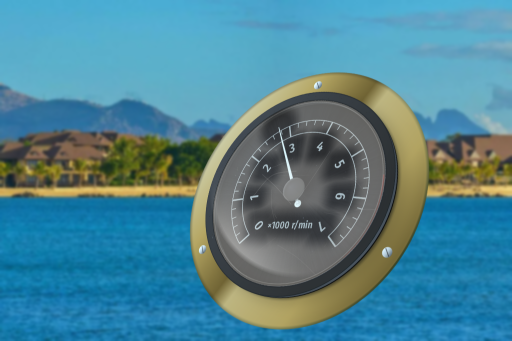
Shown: 2800 rpm
